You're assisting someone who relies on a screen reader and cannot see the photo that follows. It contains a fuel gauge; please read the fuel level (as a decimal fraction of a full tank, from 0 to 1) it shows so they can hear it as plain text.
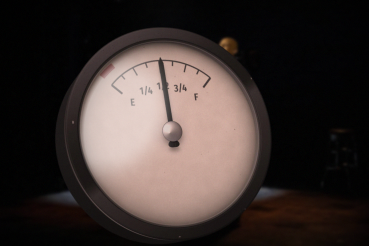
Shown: 0.5
